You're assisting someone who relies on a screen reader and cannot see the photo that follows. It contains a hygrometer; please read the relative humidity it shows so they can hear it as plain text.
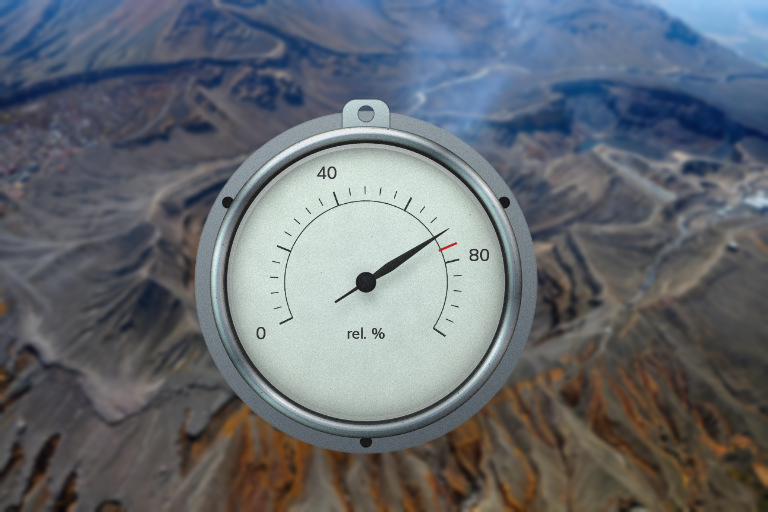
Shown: 72 %
